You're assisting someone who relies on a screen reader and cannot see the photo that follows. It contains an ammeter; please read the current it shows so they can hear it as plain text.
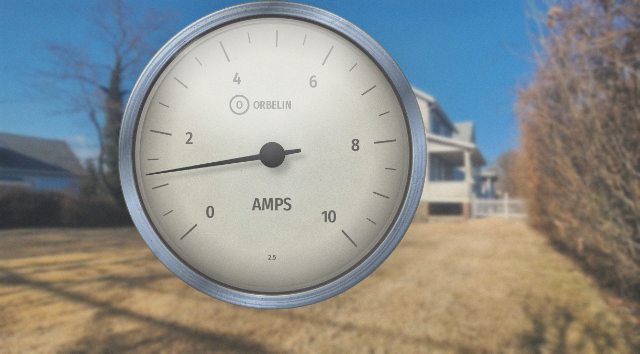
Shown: 1.25 A
